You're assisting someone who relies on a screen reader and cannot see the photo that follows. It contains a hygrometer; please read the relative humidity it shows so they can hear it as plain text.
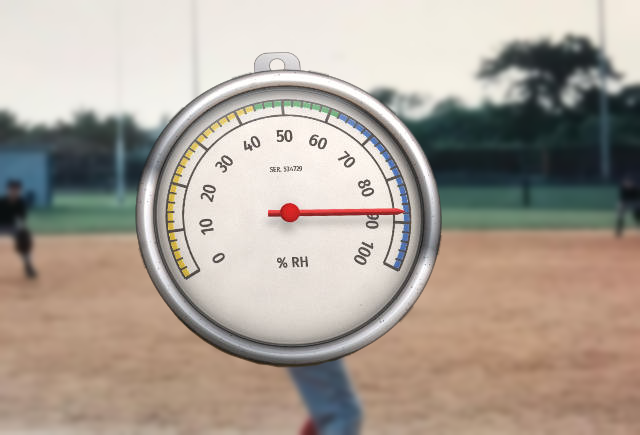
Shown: 88 %
